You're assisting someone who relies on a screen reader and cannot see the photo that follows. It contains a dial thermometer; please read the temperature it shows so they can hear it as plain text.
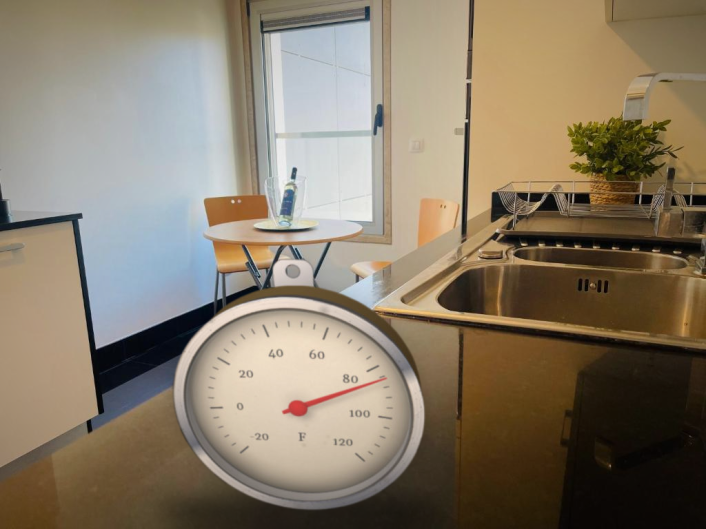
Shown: 84 °F
